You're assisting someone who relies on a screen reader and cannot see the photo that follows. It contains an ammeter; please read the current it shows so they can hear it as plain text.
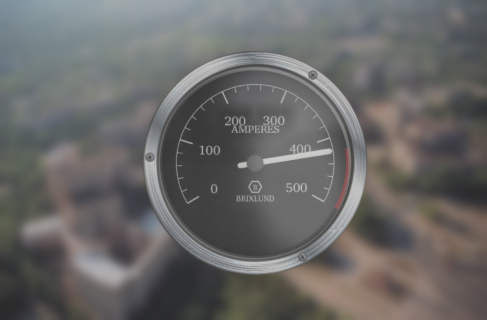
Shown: 420 A
